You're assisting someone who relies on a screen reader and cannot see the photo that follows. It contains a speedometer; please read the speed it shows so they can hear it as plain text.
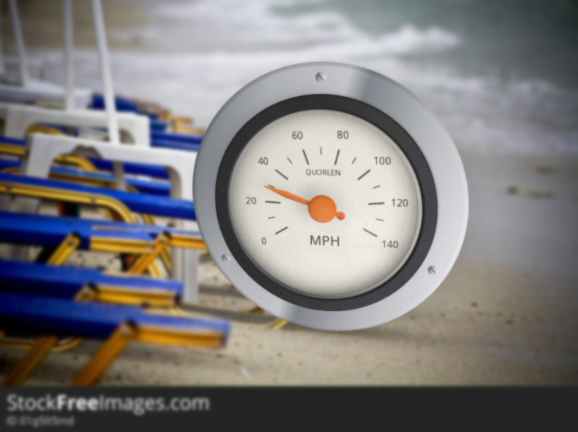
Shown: 30 mph
